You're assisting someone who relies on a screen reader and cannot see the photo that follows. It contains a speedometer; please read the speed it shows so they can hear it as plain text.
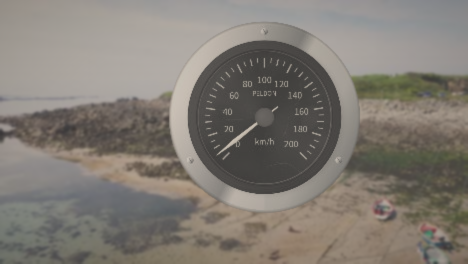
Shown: 5 km/h
